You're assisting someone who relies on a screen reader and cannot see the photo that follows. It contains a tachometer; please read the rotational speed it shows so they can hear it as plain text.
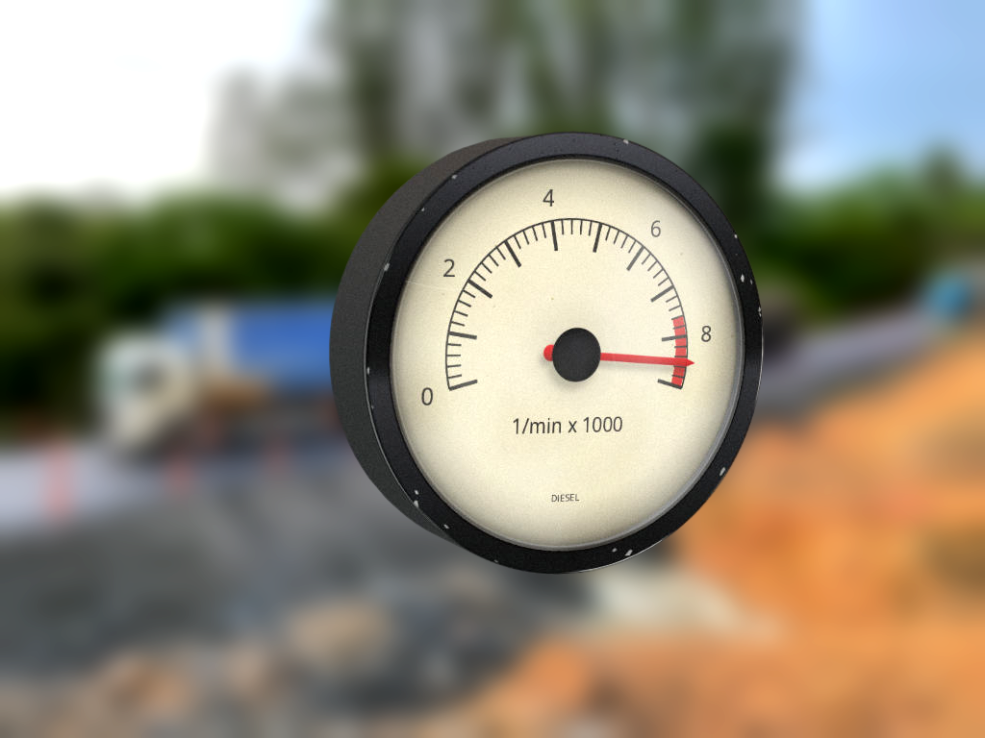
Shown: 8500 rpm
